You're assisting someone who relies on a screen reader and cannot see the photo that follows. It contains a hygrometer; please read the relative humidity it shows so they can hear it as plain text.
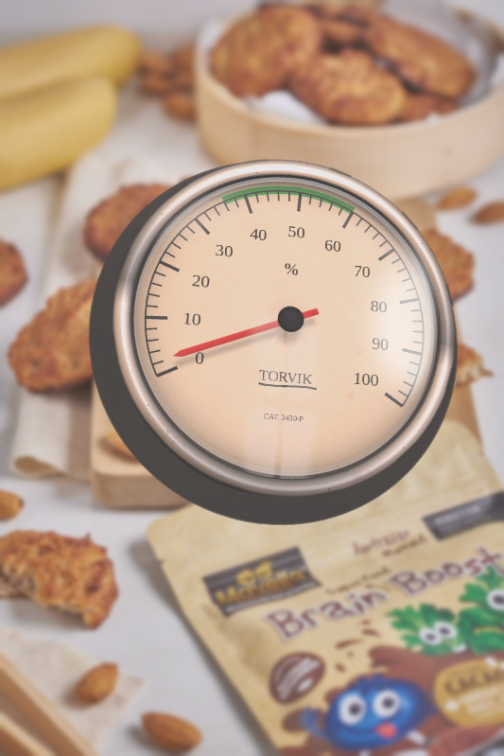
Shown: 2 %
